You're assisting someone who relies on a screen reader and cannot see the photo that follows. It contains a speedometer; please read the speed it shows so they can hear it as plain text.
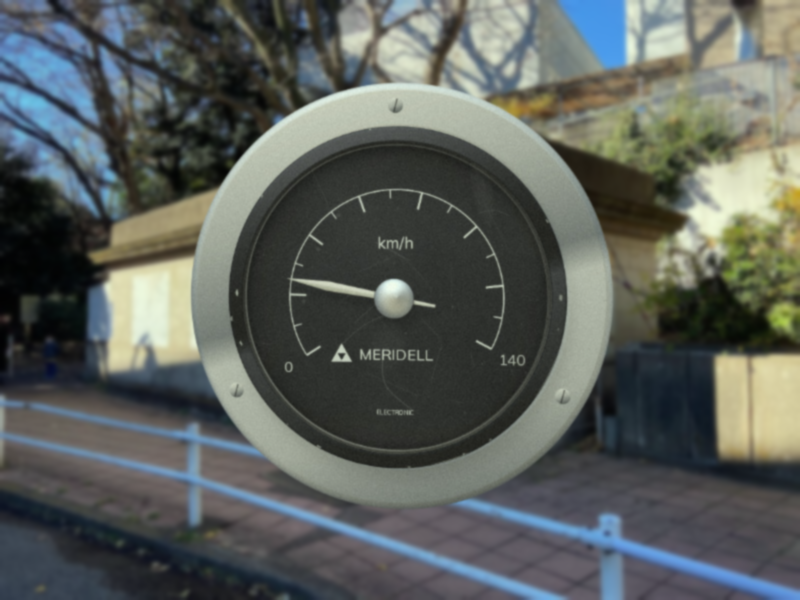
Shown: 25 km/h
